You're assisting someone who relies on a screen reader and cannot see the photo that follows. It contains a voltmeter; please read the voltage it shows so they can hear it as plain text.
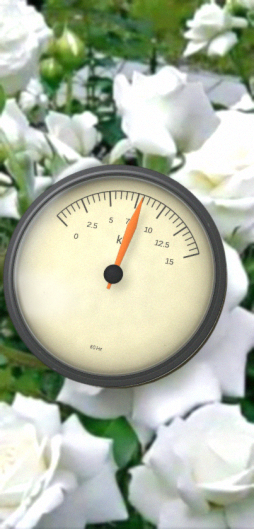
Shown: 8 kV
